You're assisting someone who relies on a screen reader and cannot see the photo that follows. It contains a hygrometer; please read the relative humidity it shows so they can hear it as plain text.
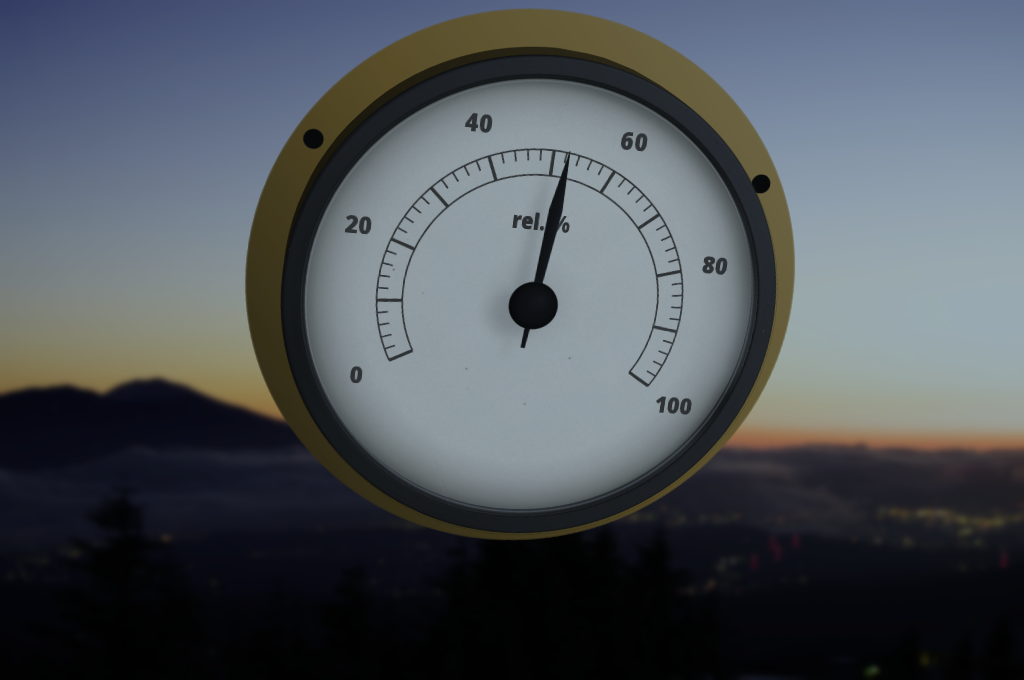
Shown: 52 %
